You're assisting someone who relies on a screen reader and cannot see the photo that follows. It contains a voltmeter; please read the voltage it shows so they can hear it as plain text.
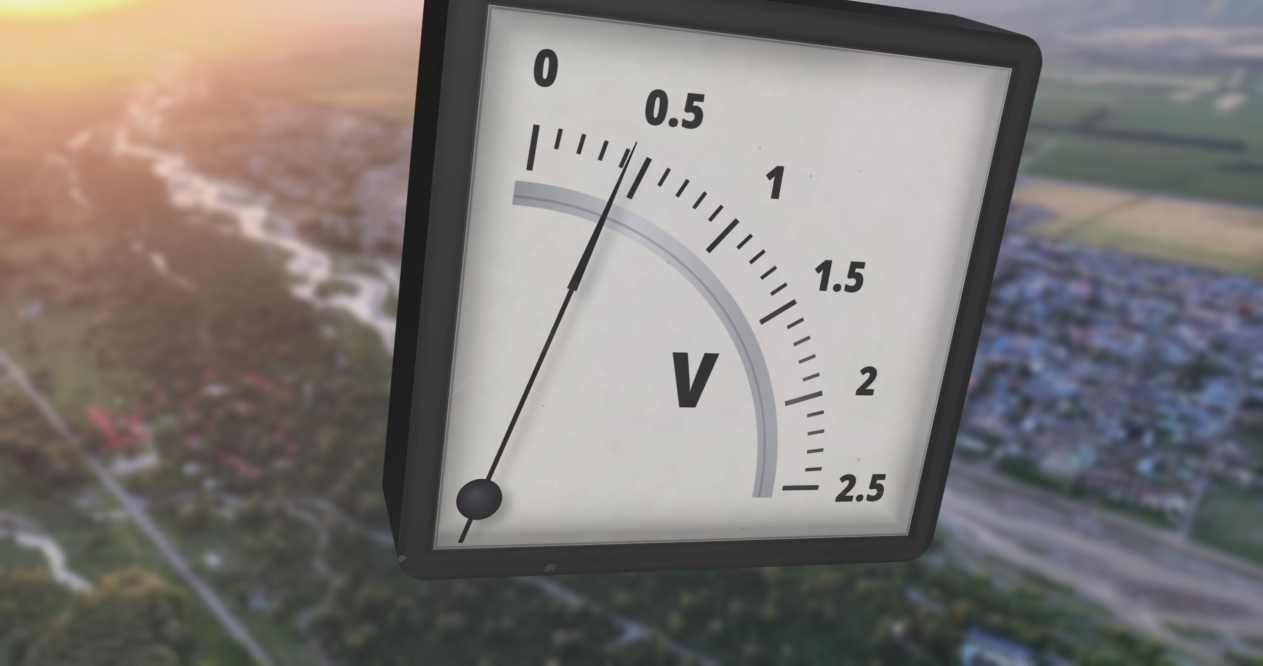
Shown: 0.4 V
